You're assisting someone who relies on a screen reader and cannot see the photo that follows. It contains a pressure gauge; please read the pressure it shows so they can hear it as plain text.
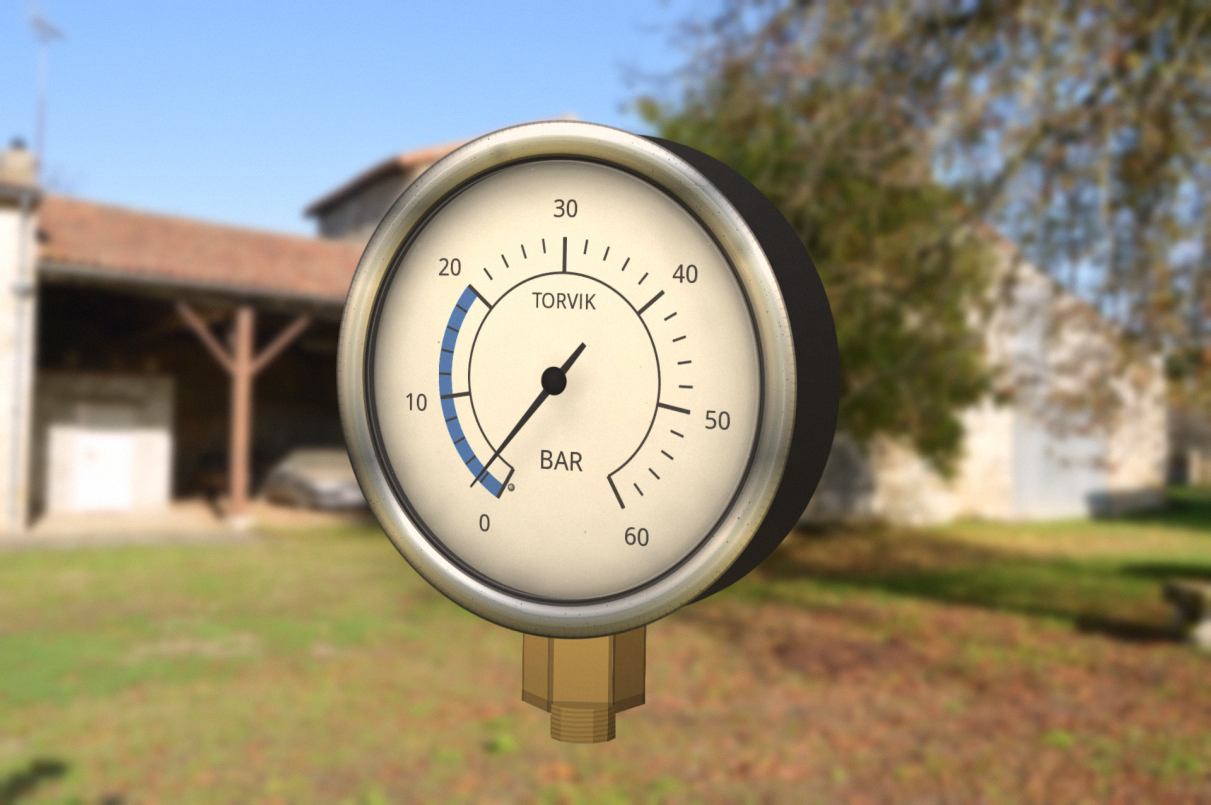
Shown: 2 bar
